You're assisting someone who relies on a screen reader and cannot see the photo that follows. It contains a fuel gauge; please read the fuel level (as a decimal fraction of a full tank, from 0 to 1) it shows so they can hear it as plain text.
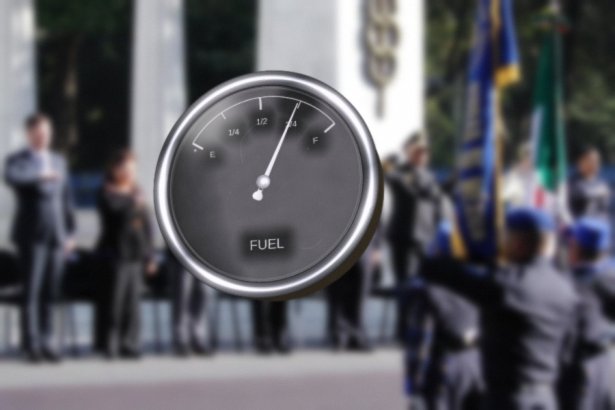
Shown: 0.75
